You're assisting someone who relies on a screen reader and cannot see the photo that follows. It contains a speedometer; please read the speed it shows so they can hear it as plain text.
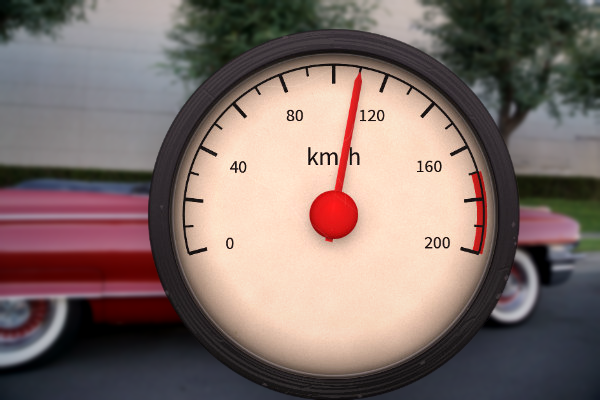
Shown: 110 km/h
